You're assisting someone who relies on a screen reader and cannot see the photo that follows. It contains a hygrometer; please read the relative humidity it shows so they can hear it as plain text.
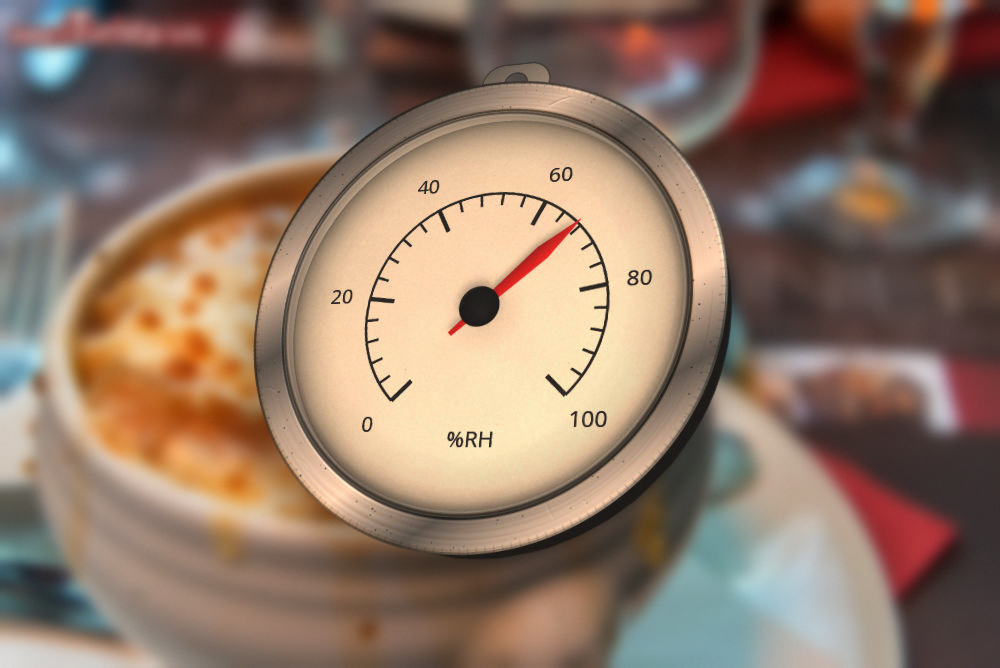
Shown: 68 %
